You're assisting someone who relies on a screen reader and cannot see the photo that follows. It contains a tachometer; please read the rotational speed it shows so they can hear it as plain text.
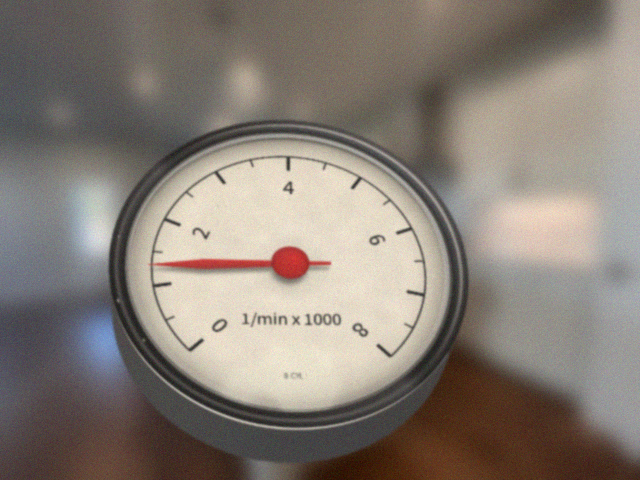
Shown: 1250 rpm
